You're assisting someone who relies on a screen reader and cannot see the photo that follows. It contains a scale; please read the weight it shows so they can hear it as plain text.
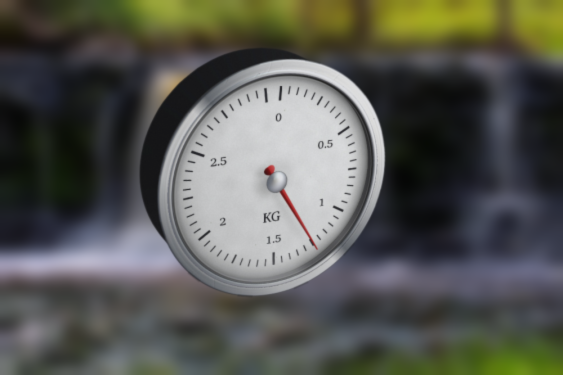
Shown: 1.25 kg
